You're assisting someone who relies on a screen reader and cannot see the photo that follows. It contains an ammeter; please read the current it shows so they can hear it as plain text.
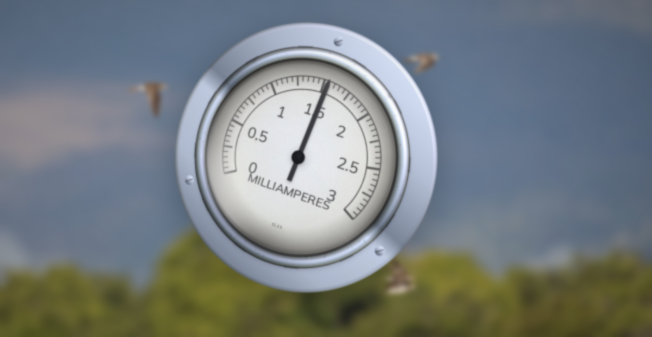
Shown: 1.55 mA
